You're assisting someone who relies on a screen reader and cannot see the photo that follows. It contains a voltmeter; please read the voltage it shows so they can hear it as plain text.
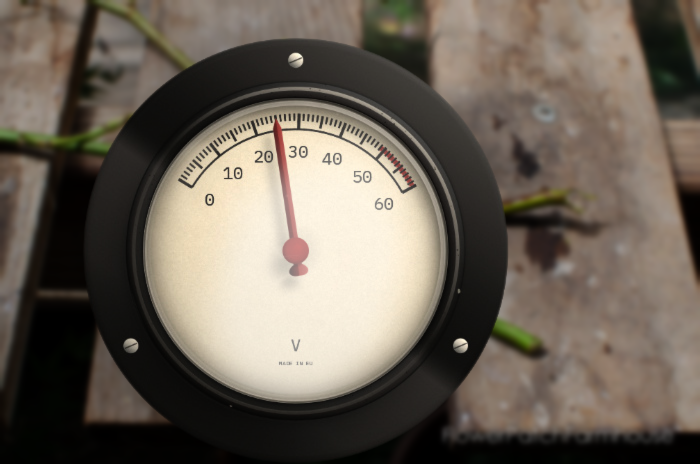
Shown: 25 V
